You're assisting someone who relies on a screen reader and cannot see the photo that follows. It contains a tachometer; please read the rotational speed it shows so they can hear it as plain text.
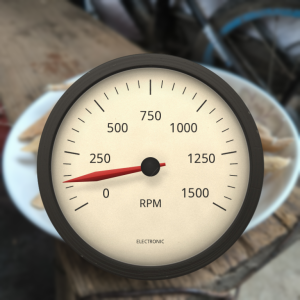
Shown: 125 rpm
